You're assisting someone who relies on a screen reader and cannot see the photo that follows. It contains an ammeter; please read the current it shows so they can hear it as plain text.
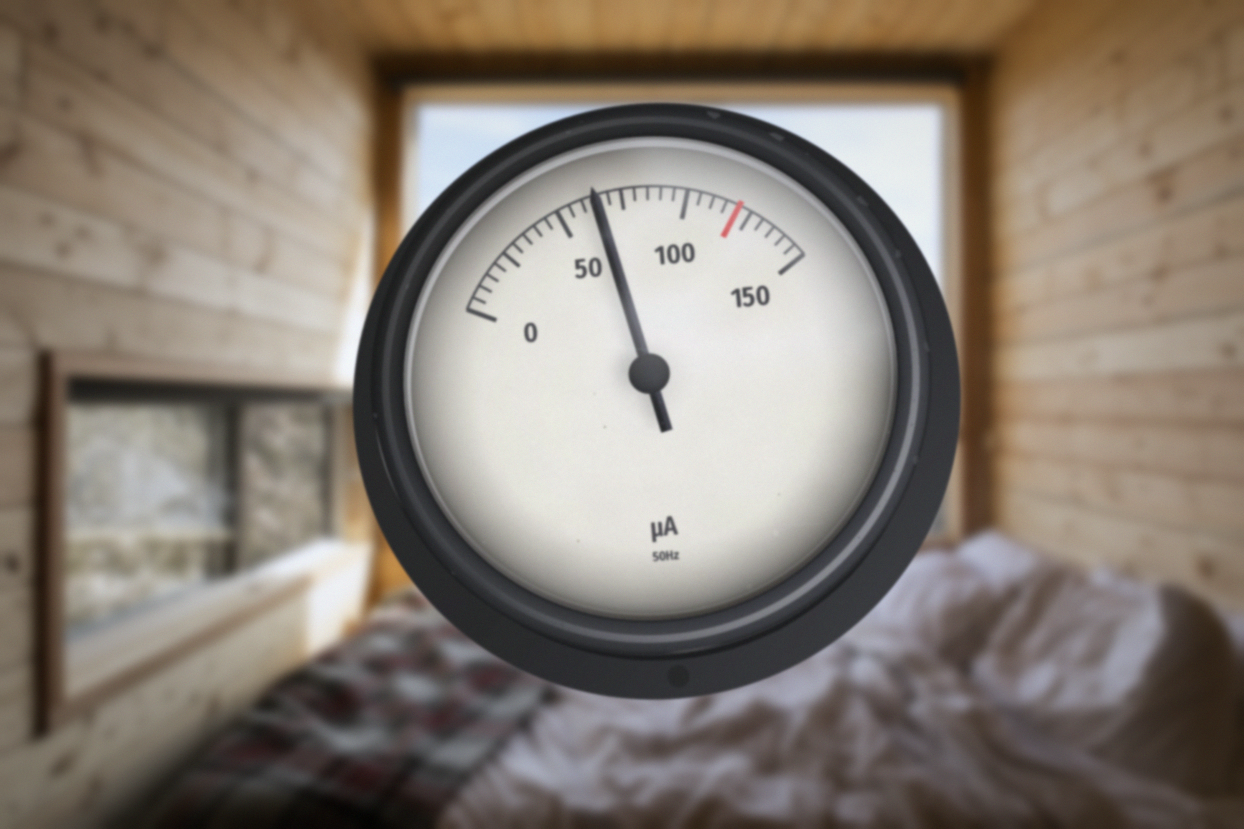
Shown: 65 µA
